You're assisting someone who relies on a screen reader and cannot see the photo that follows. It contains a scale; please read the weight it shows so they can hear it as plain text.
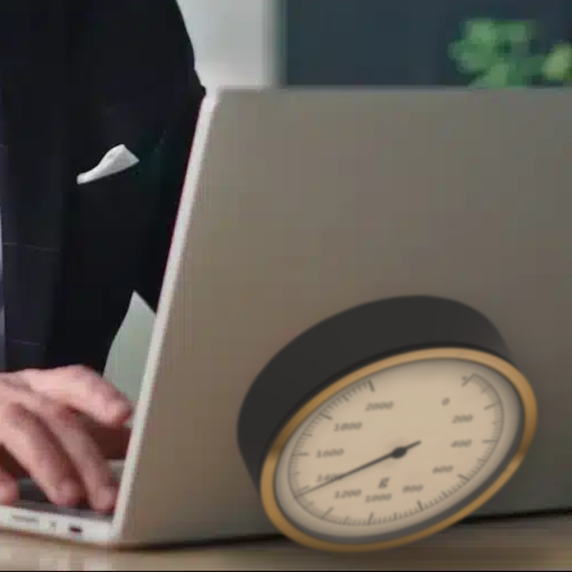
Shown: 1400 g
